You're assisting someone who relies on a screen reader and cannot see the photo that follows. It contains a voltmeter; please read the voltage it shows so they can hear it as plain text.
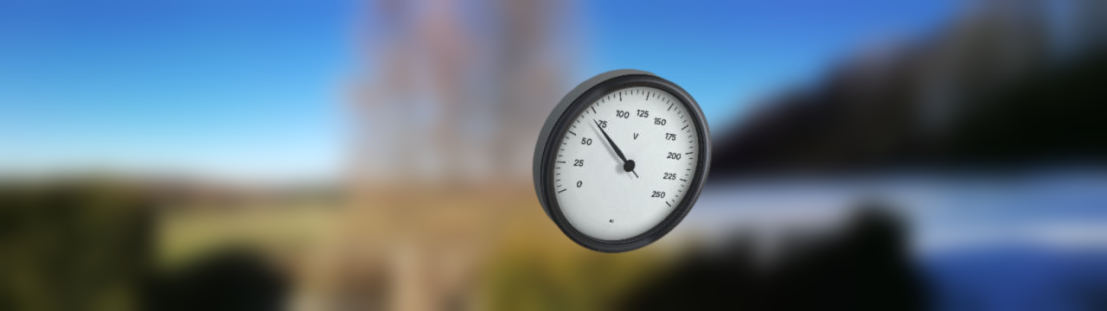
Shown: 70 V
